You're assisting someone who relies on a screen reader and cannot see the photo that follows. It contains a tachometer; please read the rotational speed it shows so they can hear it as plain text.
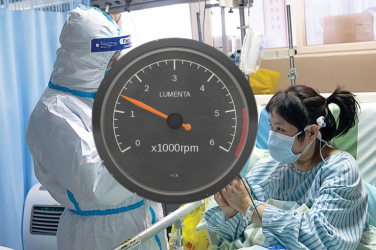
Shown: 1400 rpm
